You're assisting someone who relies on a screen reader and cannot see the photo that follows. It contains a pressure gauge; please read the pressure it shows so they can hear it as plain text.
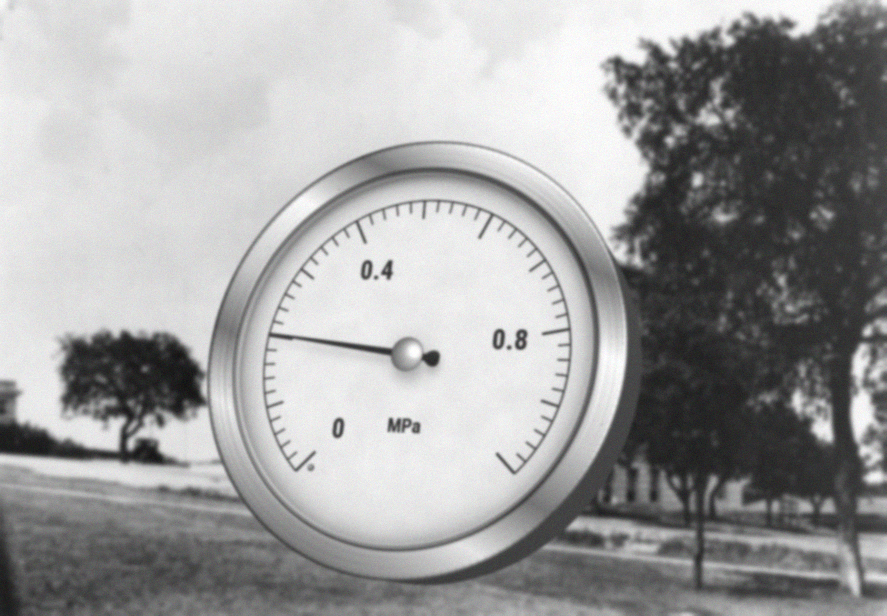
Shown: 0.2 MPa
